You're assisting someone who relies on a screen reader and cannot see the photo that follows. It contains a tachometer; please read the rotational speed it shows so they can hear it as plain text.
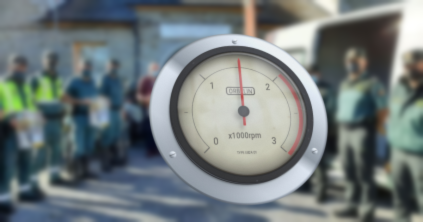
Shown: 1500 rpm
